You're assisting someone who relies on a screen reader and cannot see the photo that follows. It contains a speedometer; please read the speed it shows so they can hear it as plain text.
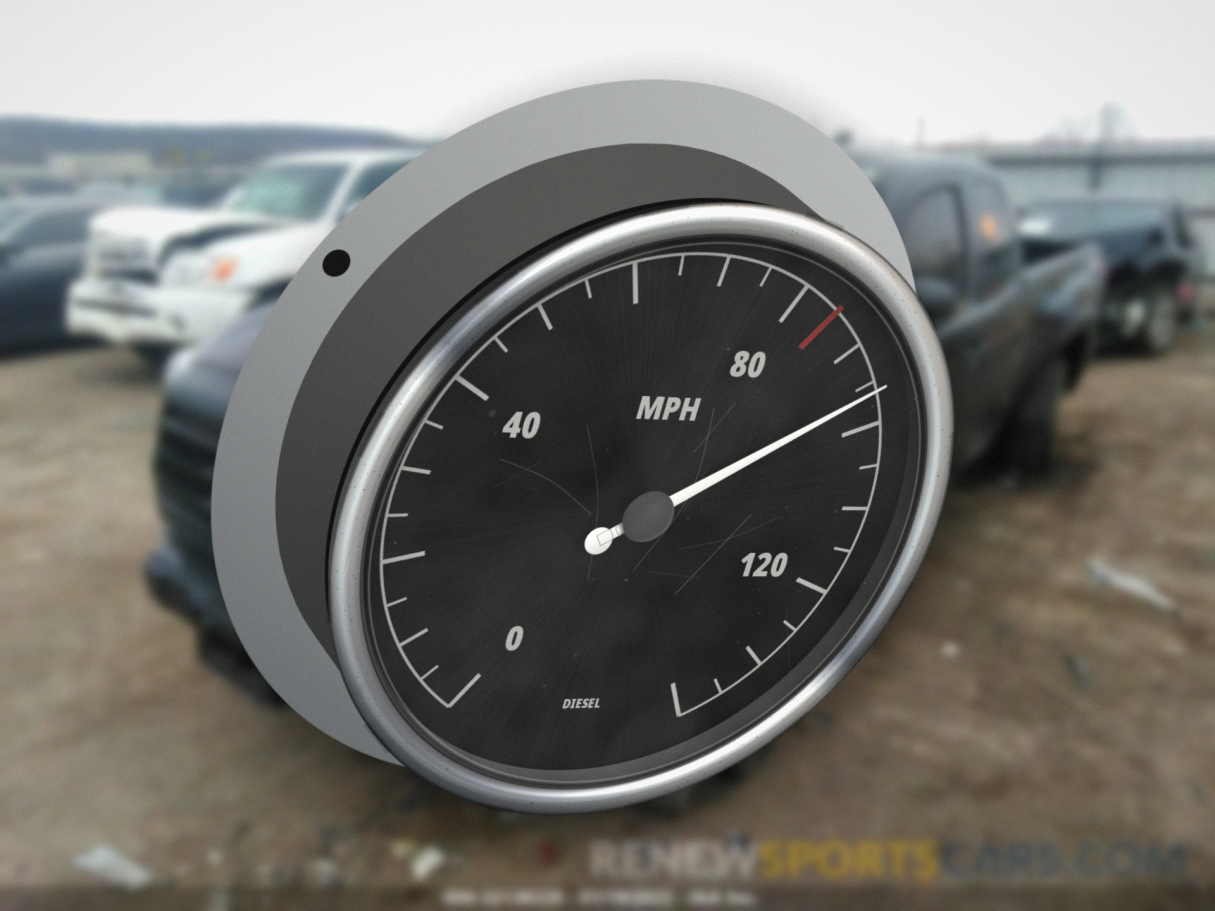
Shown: 95 mph
